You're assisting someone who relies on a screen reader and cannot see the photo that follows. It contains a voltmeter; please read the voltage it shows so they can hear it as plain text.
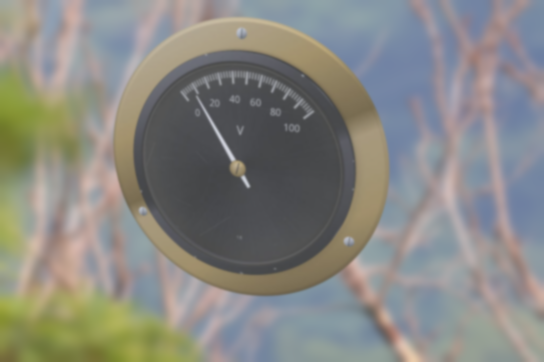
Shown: 10 V
